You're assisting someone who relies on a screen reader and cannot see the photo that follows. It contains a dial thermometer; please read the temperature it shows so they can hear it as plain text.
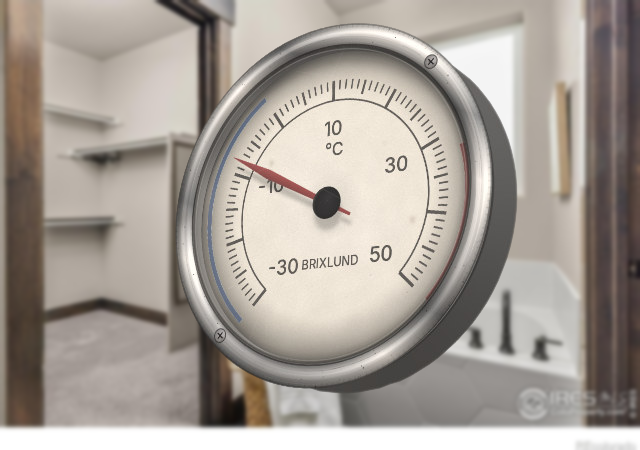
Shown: -8 °C
